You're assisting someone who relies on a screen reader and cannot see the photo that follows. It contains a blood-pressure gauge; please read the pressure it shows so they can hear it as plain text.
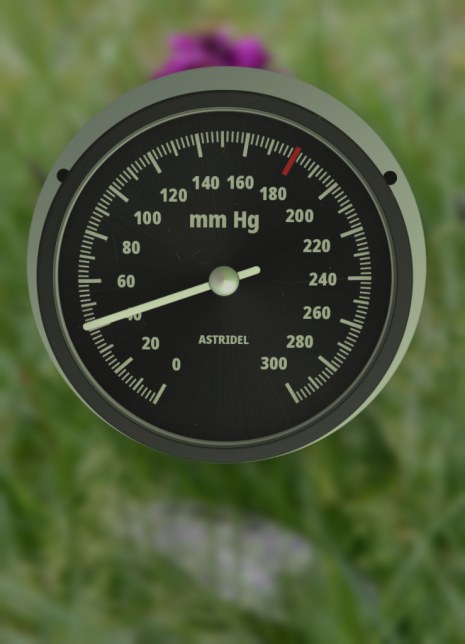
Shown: 42 mmHg
